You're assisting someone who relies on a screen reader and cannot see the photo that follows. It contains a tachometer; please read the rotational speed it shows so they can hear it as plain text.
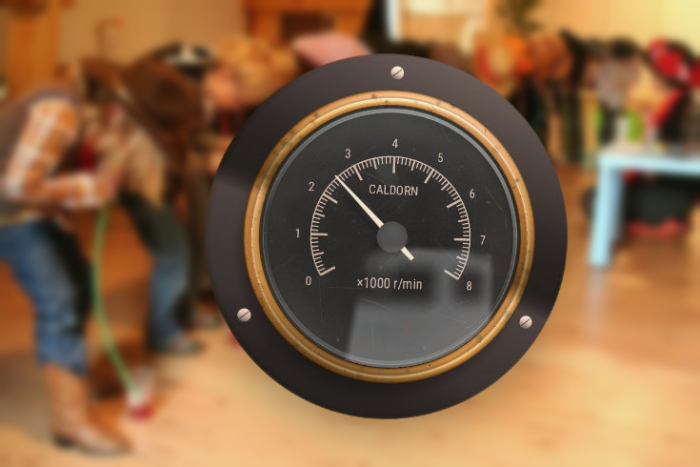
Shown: 2500 rpm
